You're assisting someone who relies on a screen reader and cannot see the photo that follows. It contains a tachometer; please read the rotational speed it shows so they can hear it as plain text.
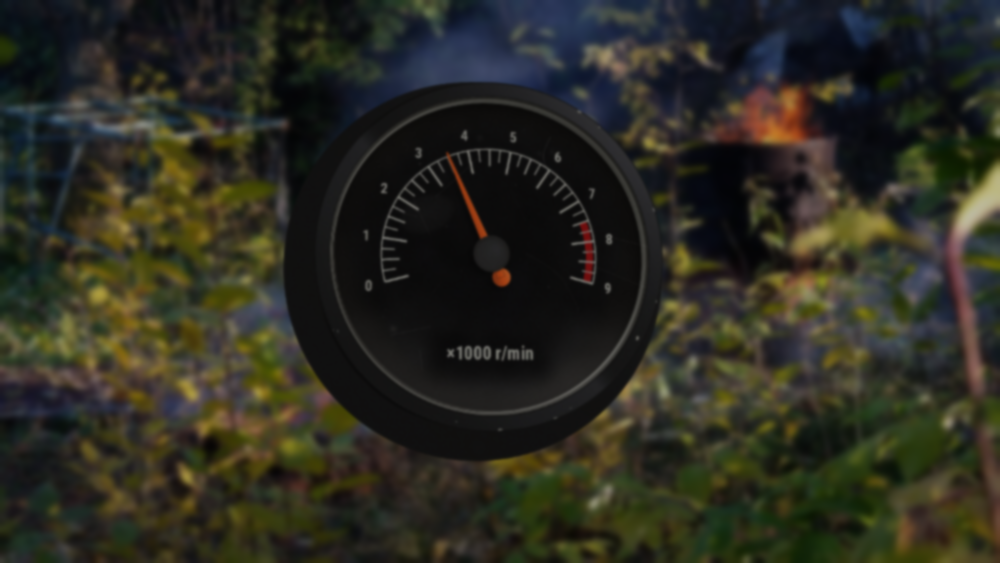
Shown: 3500 rpm
